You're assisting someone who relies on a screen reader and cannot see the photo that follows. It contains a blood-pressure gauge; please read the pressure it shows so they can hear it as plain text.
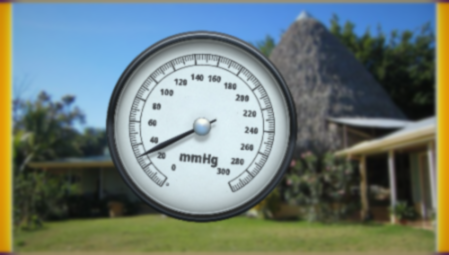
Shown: 30 mmHg
